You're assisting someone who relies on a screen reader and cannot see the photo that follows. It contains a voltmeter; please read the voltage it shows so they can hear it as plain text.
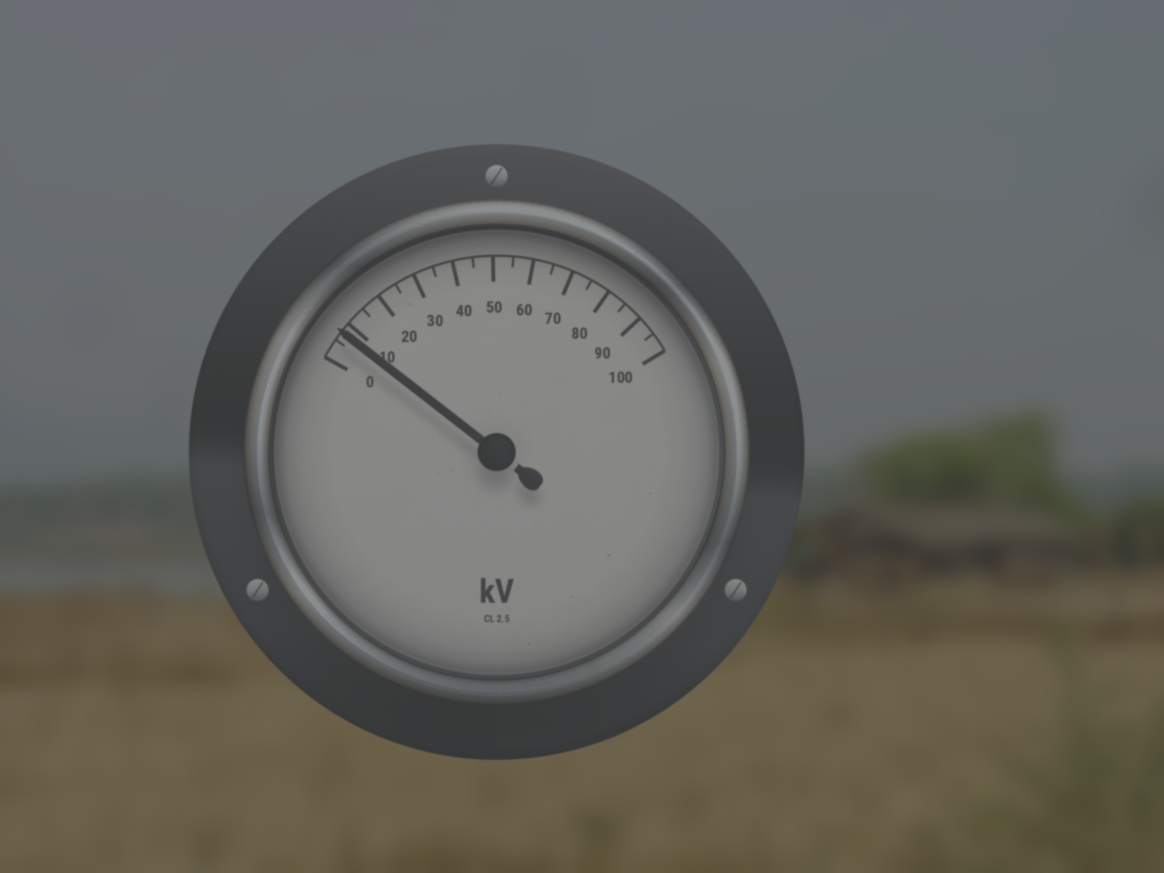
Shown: 7.5 kV
